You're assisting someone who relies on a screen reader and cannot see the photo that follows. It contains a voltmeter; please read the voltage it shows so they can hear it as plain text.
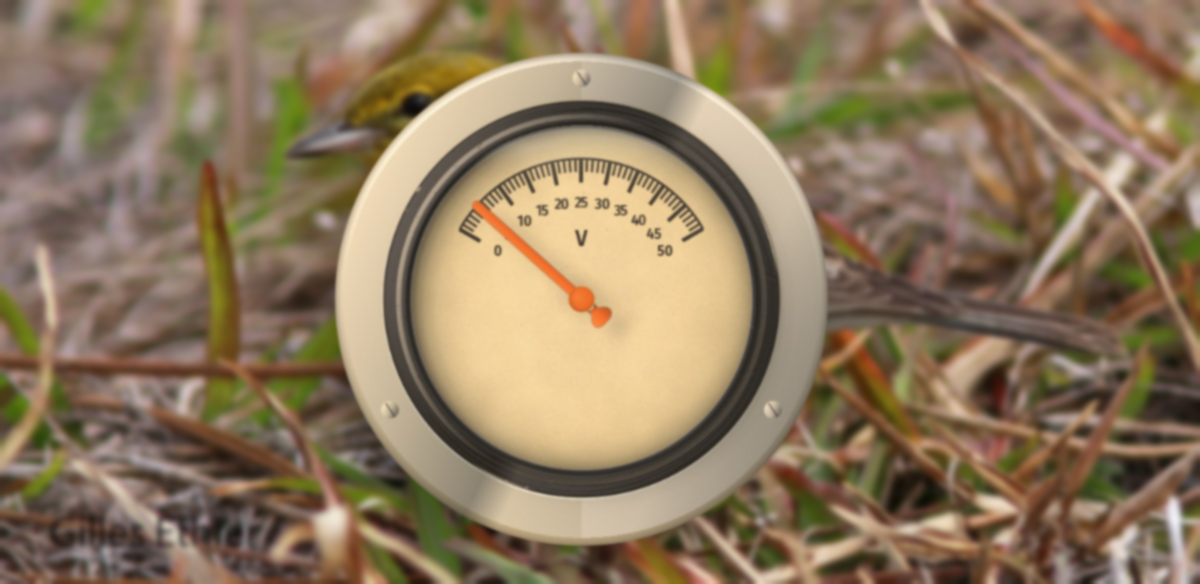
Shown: 5 V
